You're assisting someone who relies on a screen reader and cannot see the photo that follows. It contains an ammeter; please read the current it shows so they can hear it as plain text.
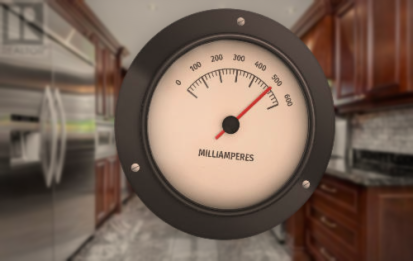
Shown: 500 mA
